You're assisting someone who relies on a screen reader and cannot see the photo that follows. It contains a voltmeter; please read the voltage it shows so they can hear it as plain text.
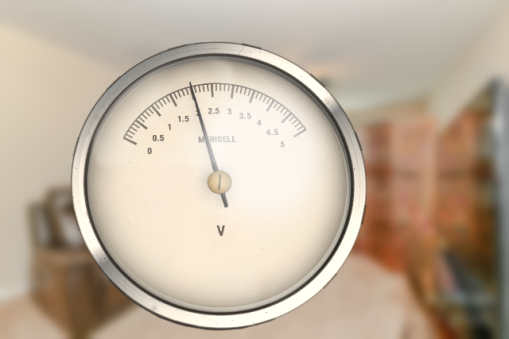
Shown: 2 V
